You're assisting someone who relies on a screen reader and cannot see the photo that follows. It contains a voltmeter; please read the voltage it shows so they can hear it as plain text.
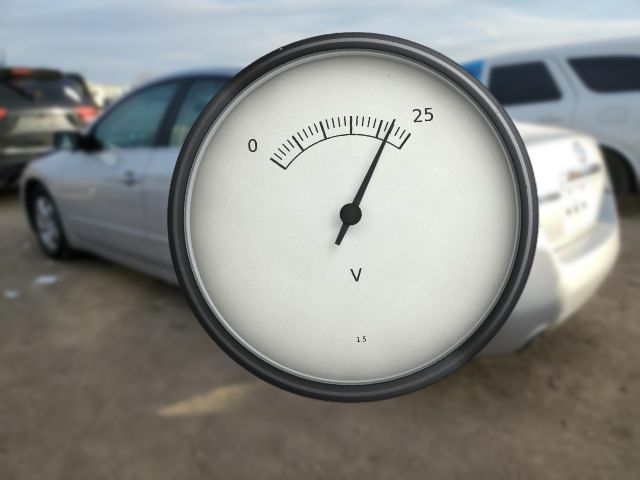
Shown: 22 V
